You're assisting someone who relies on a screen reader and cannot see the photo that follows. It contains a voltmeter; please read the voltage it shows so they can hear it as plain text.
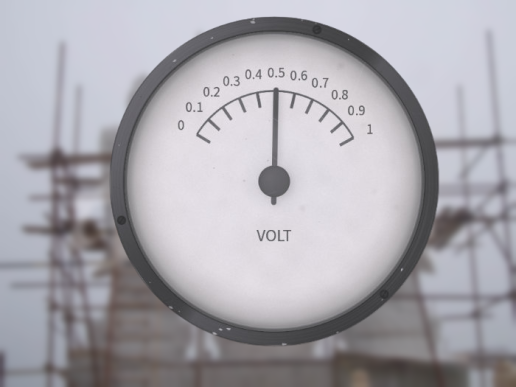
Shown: 0.5 V
